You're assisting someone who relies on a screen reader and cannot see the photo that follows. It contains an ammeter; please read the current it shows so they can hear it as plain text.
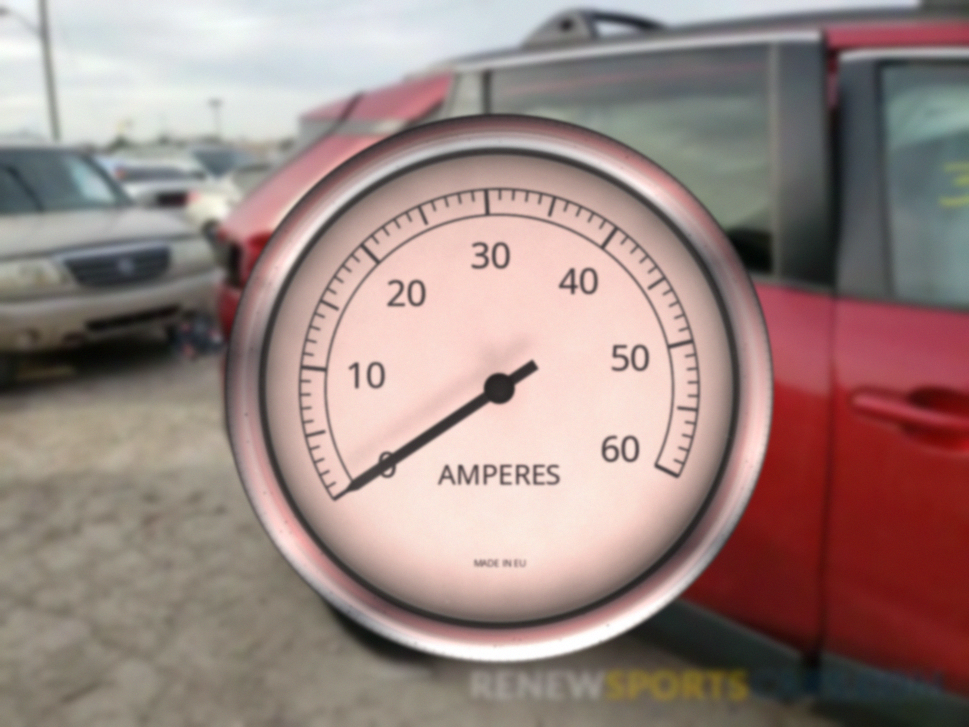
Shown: 0 A
